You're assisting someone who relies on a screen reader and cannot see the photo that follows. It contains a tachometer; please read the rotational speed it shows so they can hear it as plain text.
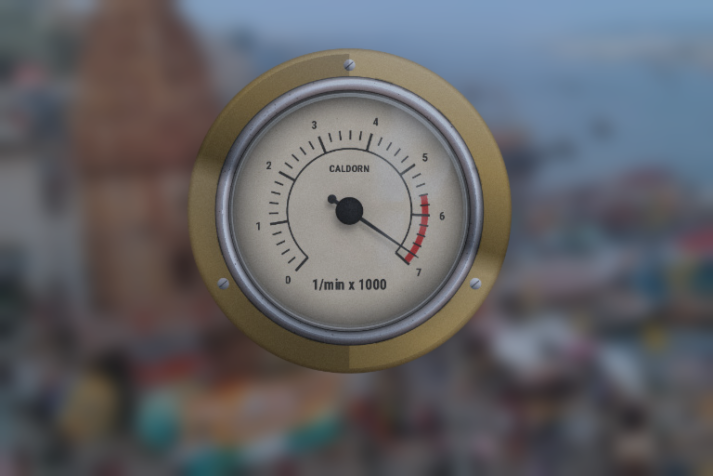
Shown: 6800 rpm
